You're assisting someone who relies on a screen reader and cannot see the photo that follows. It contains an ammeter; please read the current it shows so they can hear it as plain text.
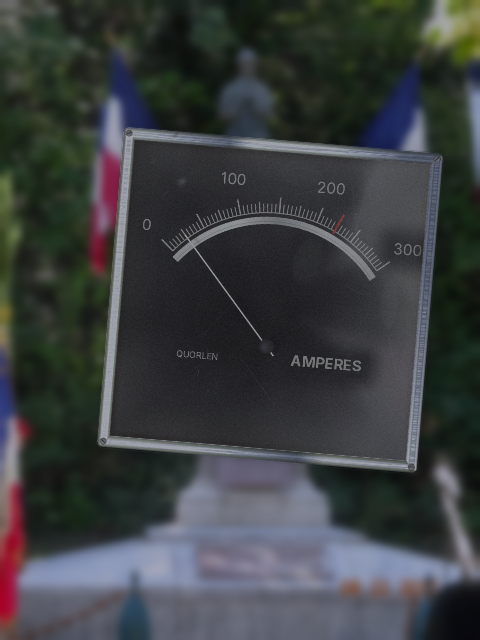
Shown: 25 A
